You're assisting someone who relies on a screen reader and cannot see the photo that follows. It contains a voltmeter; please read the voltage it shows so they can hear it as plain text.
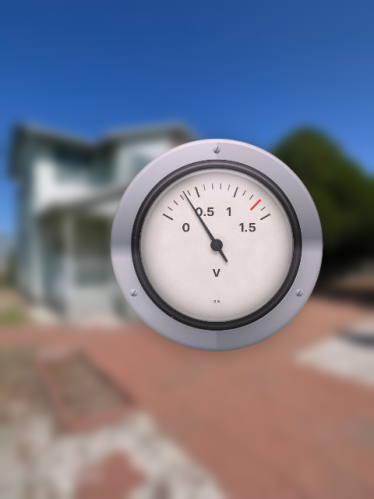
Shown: 0.35 V
